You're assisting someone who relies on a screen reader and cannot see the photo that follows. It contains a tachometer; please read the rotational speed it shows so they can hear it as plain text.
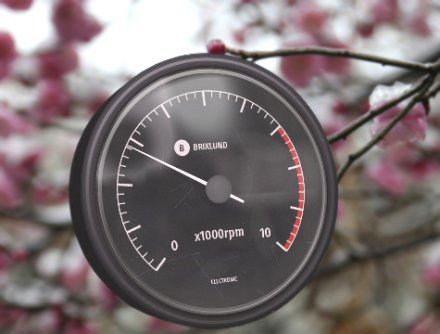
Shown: 2800 rpm
